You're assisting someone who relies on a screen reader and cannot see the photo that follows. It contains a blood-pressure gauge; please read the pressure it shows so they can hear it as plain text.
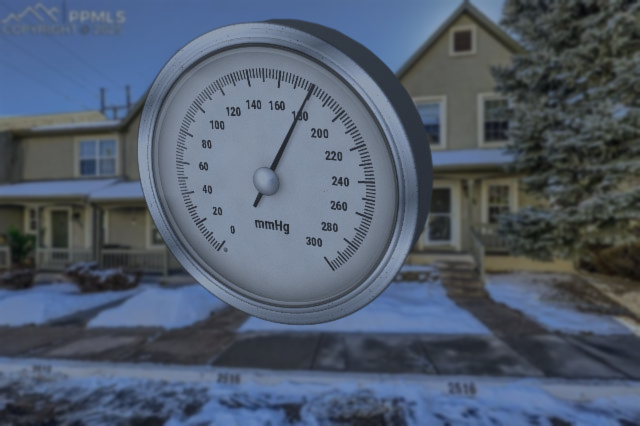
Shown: 180 mmHg
